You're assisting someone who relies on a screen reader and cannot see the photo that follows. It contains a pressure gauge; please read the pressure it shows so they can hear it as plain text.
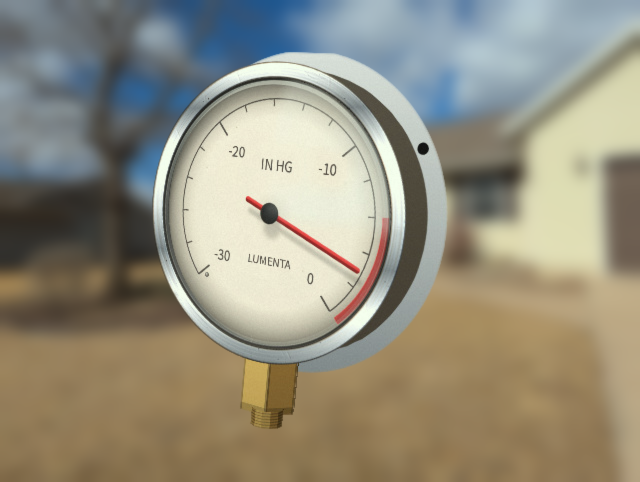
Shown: -3 inHg
